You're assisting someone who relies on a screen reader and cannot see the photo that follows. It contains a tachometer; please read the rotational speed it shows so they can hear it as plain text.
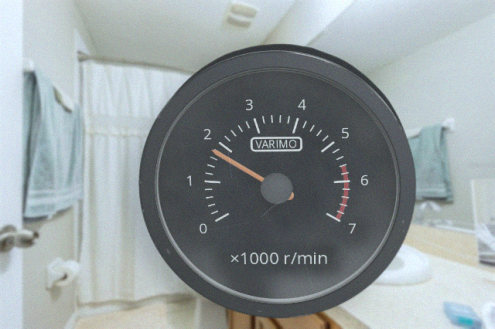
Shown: 1800 rpm
